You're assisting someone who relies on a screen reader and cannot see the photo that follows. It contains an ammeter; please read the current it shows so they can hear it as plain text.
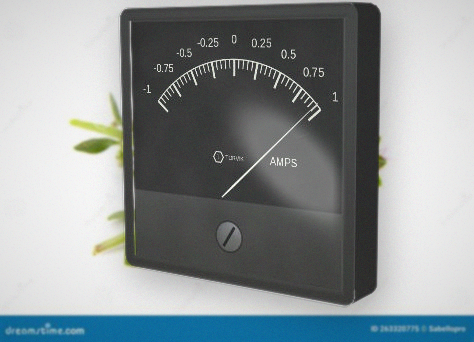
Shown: 0.95 A
